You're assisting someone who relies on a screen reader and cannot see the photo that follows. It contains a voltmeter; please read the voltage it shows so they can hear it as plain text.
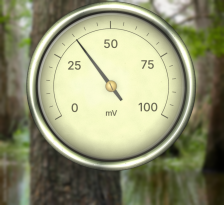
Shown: 35 mV
